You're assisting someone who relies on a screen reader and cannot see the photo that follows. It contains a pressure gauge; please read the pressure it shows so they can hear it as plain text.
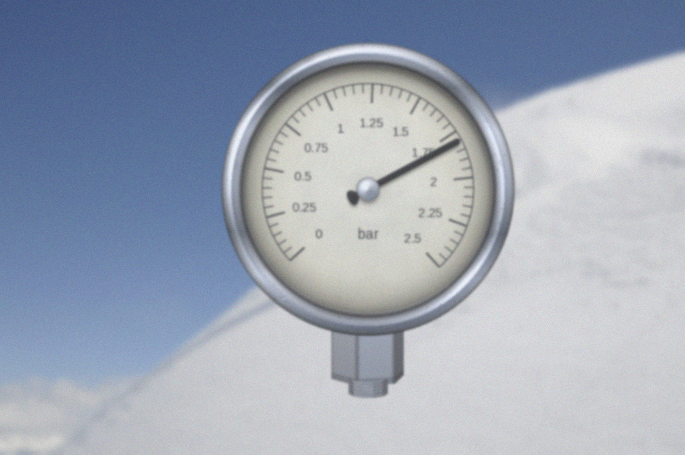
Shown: 1.8 bar
